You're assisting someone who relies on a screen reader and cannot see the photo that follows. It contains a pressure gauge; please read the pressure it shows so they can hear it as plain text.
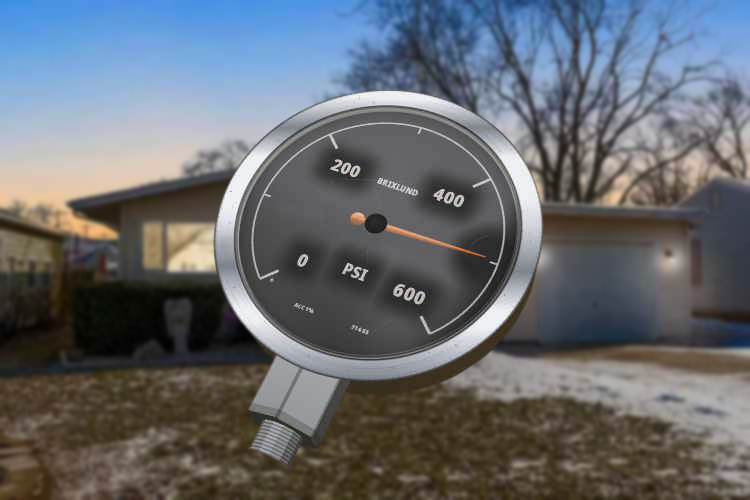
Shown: 500 psi
